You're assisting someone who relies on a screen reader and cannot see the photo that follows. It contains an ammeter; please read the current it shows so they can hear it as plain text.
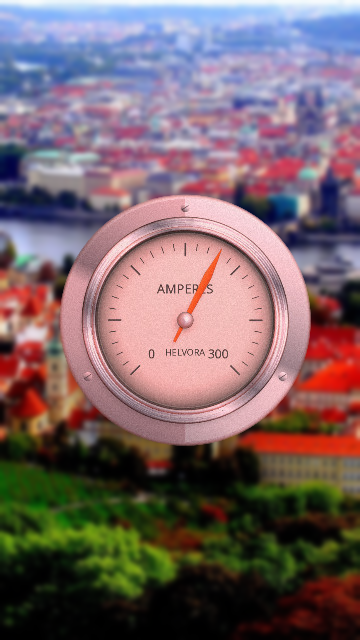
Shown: 180 A
